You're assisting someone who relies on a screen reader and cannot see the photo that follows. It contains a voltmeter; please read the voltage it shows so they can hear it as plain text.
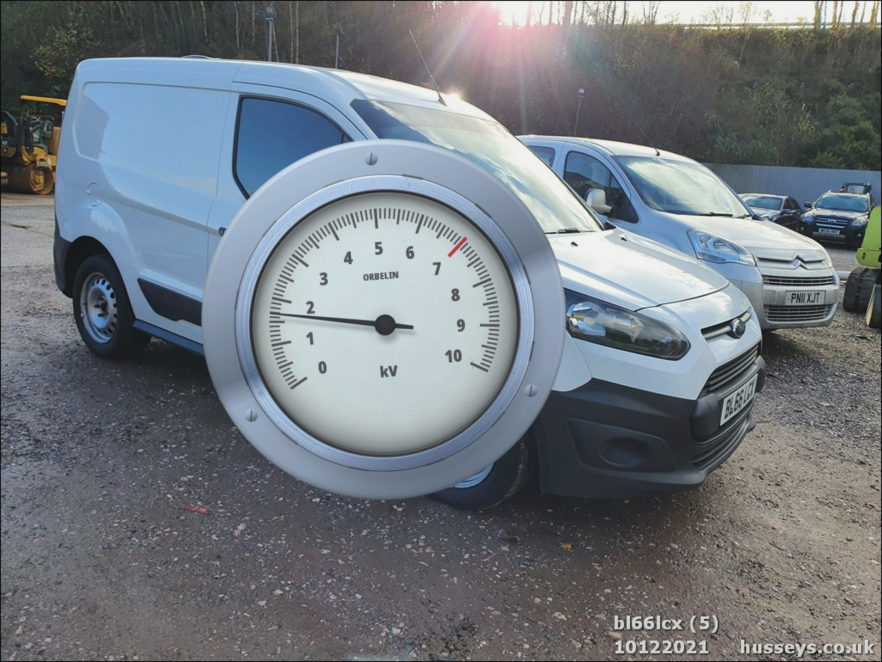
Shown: 1.7 kV
